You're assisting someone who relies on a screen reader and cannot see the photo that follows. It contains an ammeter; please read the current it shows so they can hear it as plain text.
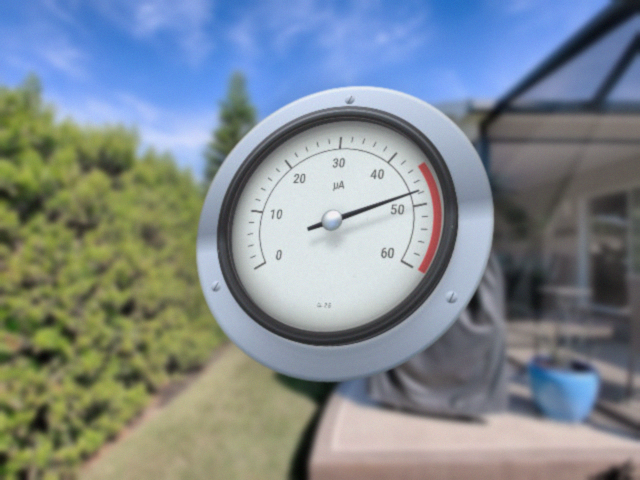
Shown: 48 µA
